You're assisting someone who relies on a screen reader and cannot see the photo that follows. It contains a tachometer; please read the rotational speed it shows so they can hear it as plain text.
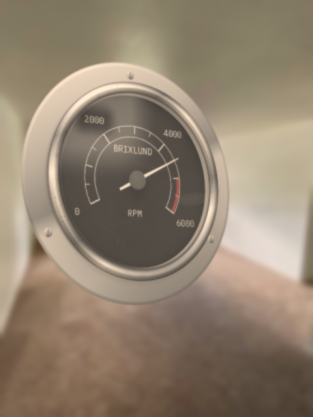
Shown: 4500 rpm
